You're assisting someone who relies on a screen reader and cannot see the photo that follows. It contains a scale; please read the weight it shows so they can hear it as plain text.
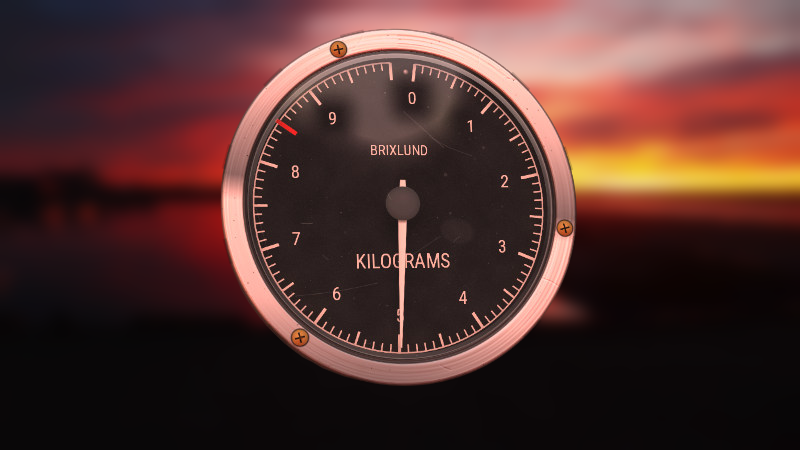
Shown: 5 kg
